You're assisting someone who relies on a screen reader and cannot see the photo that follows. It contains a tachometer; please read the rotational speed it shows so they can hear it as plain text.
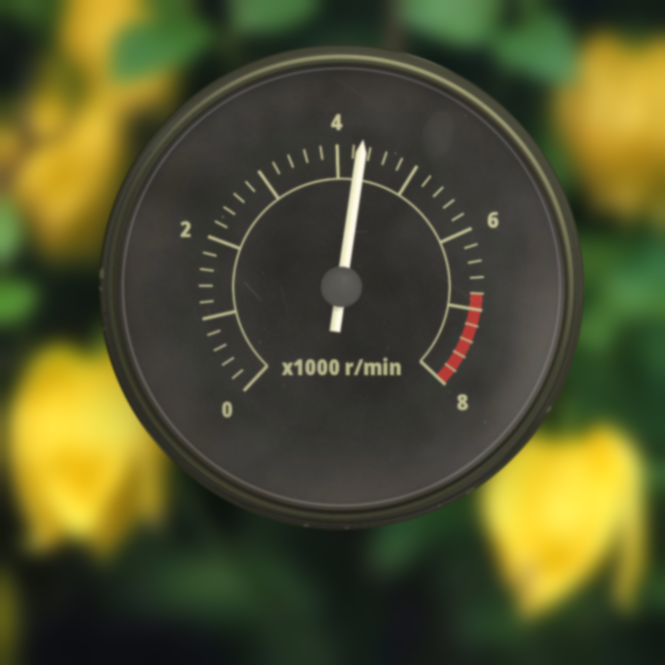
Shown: 4300 rpm
